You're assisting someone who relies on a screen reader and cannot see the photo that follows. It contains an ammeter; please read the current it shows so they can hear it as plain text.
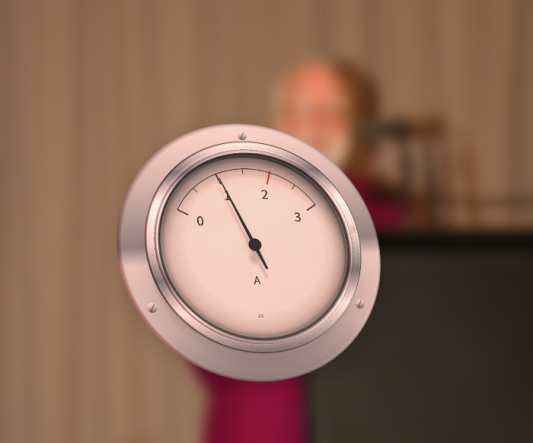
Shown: 1 A
